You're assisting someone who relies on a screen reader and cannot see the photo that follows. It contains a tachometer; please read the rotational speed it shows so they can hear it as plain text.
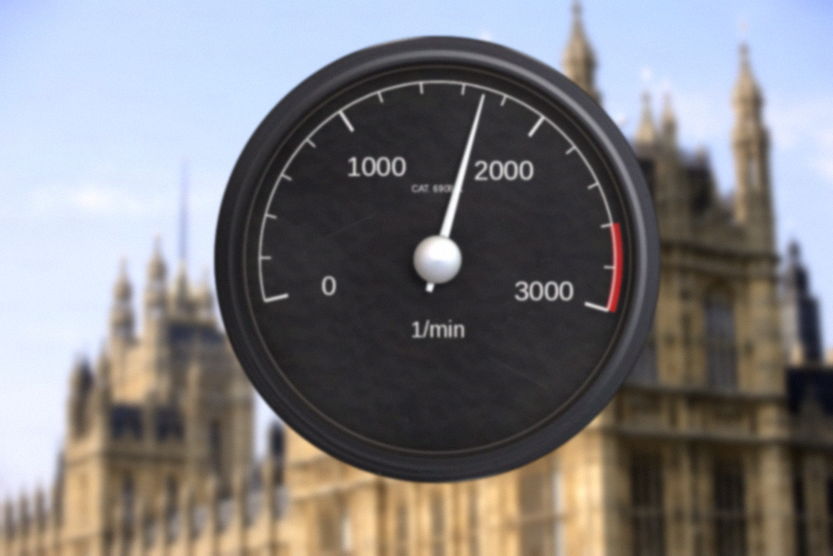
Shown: 1700 rpm
